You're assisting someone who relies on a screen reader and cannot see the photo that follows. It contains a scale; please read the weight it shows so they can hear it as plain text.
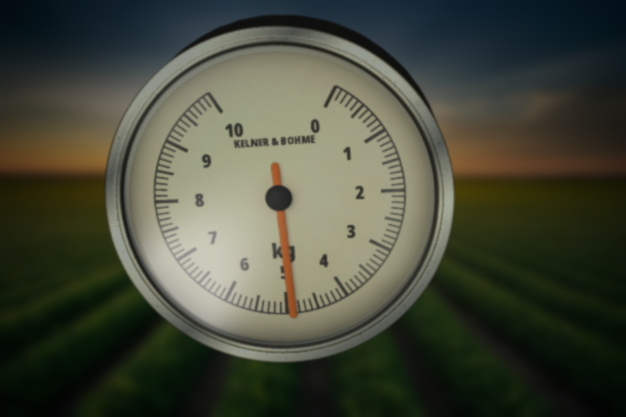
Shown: 4.9 kg
